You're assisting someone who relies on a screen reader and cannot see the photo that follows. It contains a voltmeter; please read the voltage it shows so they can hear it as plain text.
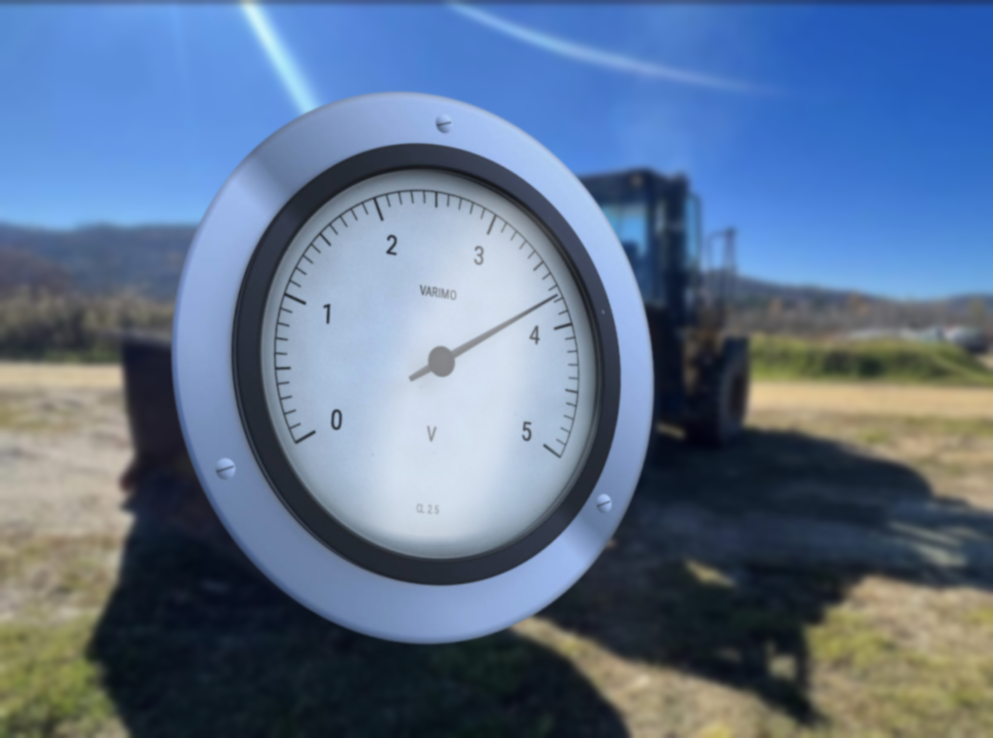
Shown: 3.75 V
